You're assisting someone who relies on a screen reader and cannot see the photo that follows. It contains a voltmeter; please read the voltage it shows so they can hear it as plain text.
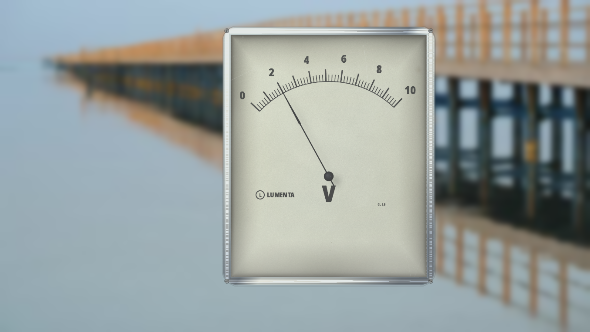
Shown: 2 V
